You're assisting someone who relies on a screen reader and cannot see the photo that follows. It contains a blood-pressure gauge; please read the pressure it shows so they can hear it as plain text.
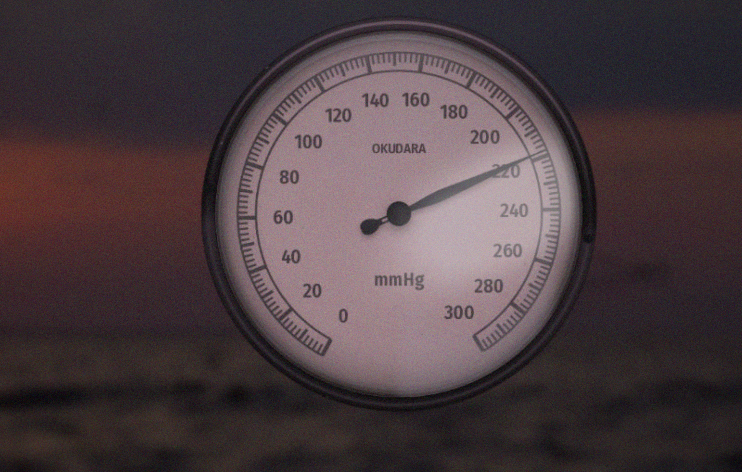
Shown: 218 mmHg
